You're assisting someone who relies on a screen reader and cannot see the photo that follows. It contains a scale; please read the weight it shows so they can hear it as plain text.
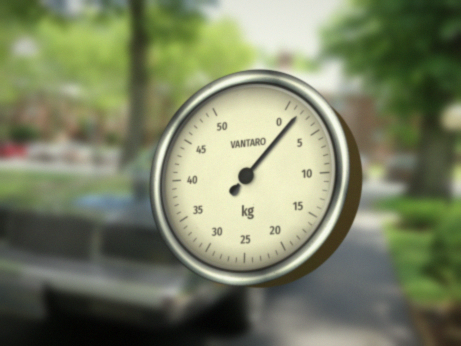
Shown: 2 kg
